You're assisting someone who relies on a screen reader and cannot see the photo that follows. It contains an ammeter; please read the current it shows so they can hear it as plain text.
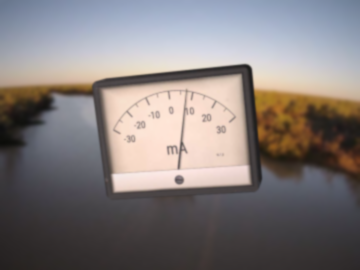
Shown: 7.5 mA
